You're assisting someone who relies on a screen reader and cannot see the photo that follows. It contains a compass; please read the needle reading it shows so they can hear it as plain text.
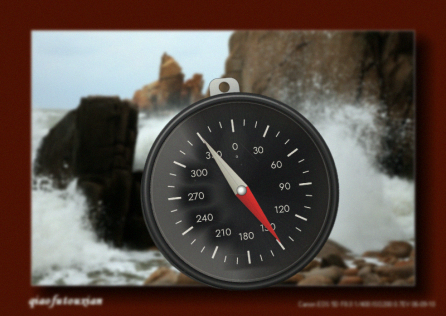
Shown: 150 °
